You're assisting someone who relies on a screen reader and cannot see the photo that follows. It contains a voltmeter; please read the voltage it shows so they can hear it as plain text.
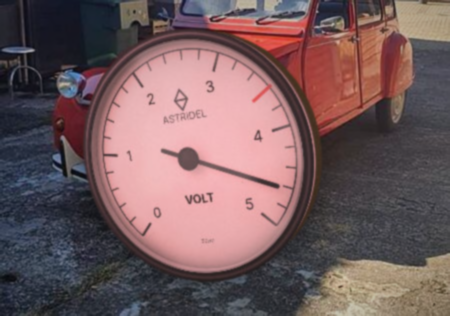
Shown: 4.6 V
